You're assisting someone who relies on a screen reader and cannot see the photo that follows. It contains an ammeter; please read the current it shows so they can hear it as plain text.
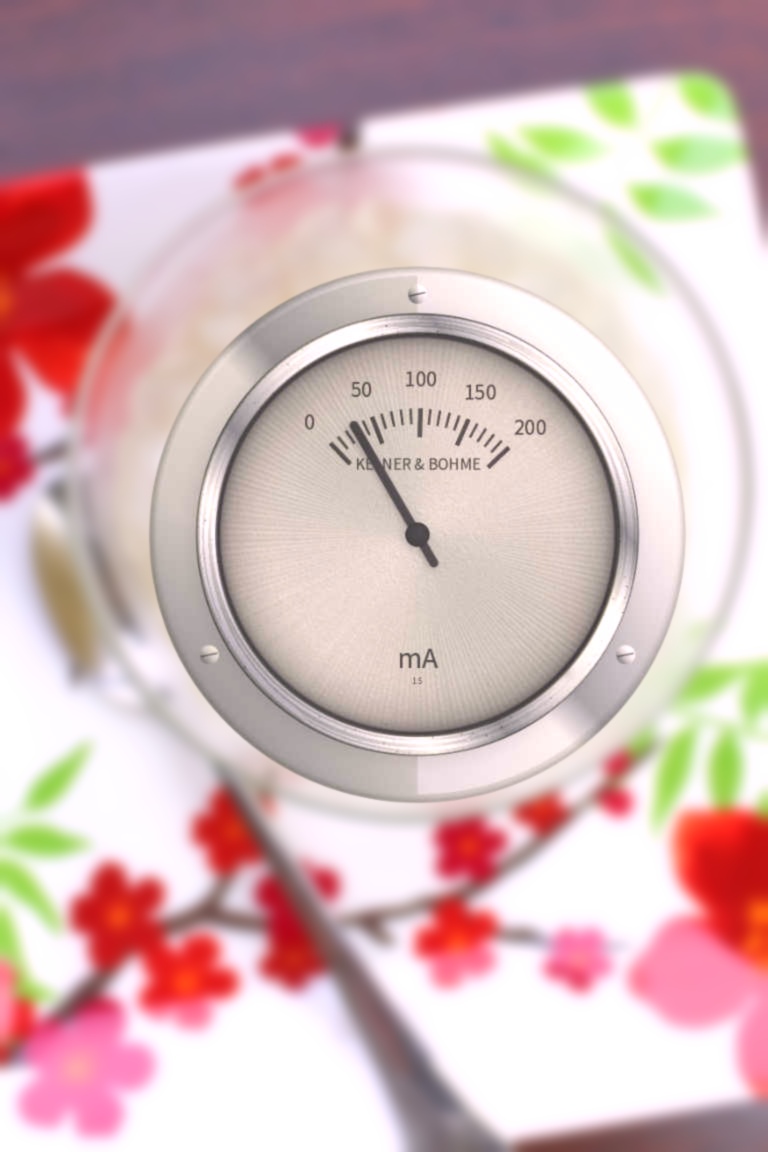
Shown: 30 mA
